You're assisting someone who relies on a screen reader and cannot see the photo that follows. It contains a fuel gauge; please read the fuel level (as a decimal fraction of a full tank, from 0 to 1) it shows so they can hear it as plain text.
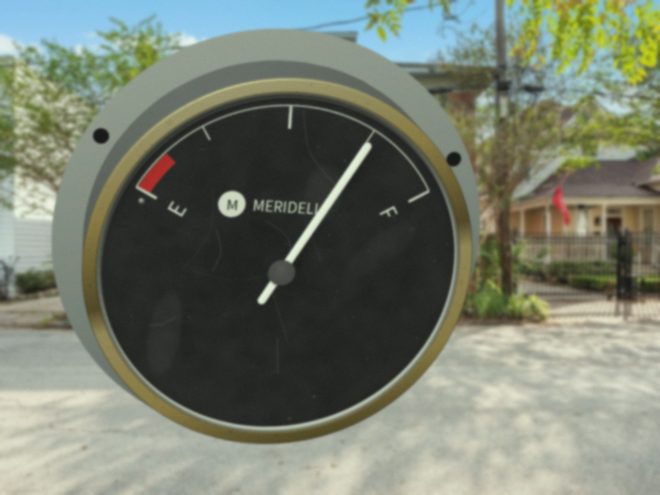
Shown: 0.75
